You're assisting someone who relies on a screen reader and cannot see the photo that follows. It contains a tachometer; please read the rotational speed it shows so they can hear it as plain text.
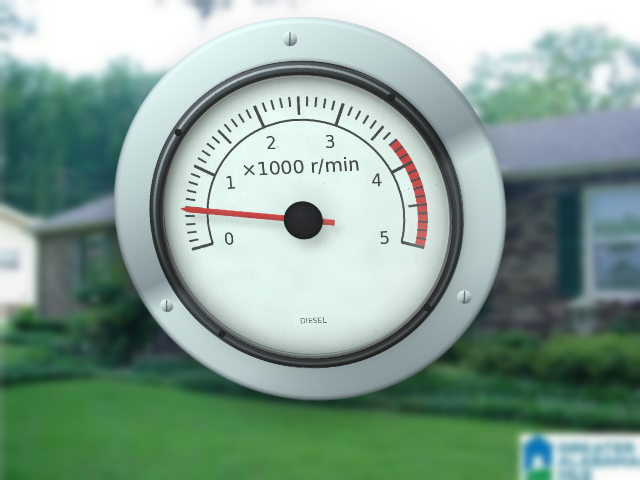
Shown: 500 rpm
